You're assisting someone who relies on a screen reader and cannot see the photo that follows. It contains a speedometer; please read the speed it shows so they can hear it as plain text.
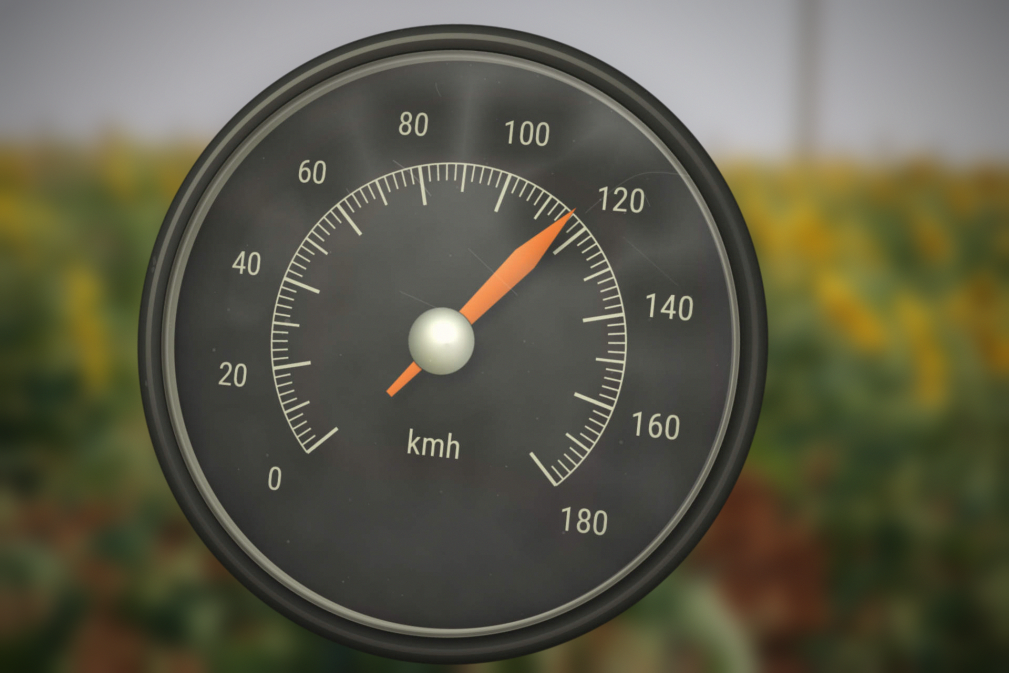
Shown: 116 km/h
